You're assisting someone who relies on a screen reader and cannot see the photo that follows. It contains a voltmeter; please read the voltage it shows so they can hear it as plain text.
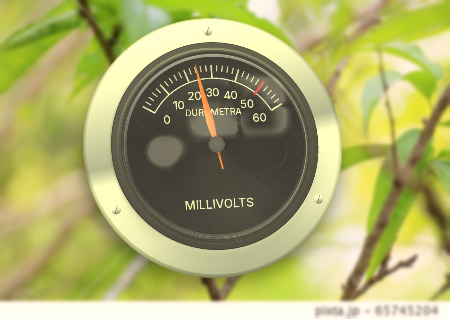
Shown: 24 mV
